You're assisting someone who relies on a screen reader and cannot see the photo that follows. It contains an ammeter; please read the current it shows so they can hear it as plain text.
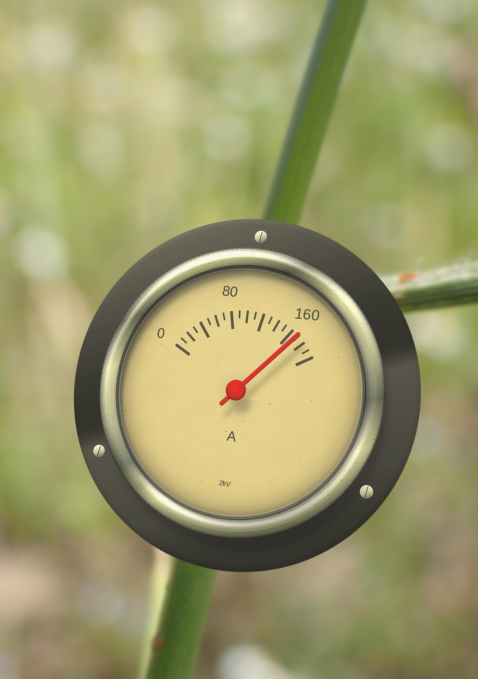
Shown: 170 A
